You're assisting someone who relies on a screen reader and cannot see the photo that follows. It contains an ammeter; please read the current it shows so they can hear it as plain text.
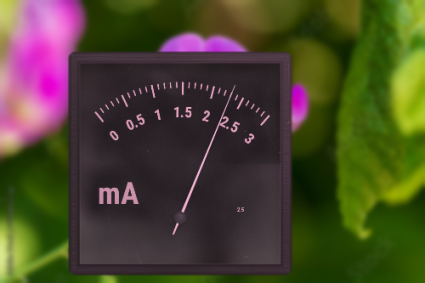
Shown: 2.3 mA
